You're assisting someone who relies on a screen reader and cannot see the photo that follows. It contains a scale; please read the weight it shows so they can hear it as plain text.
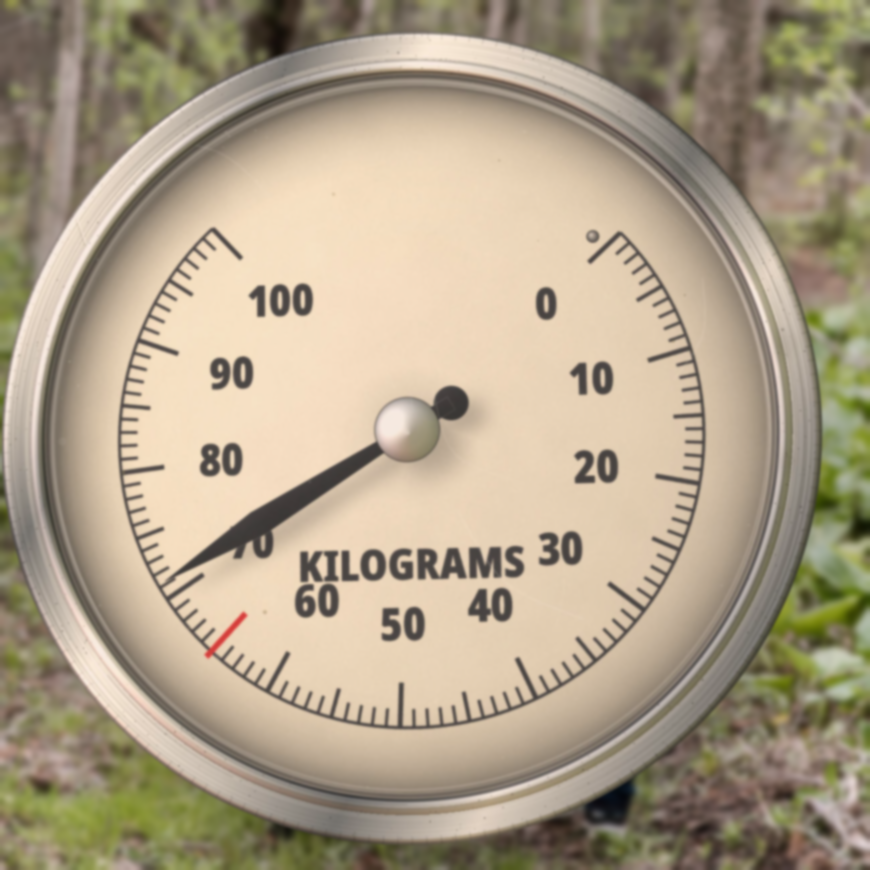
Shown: 71 kg
